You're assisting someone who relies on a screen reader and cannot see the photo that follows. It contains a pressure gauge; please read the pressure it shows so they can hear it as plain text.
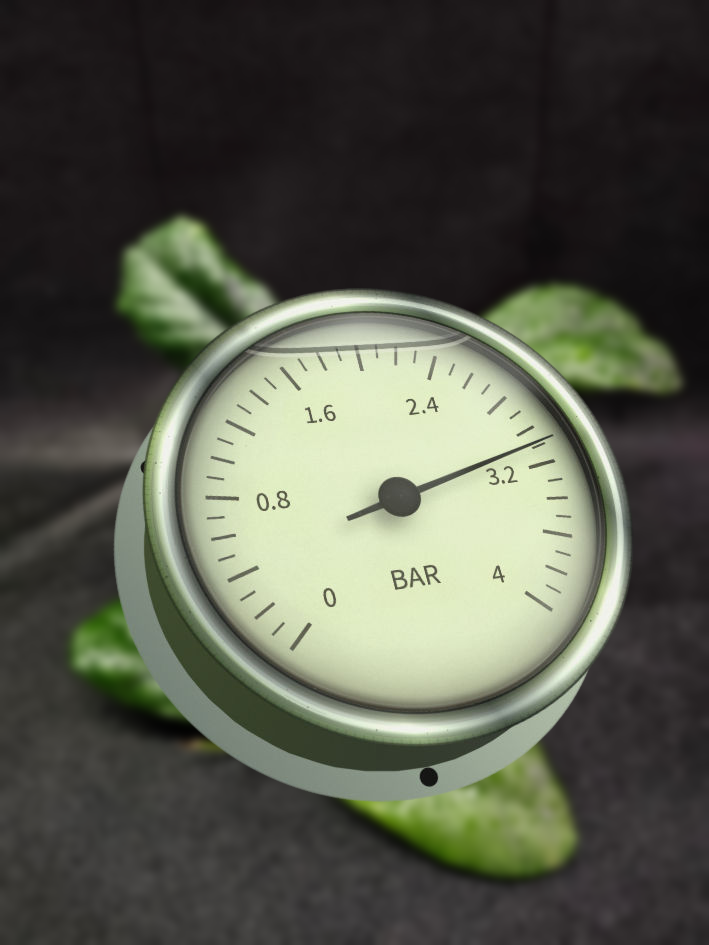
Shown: 3.1 bar
